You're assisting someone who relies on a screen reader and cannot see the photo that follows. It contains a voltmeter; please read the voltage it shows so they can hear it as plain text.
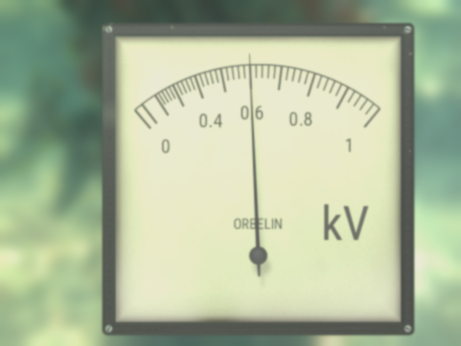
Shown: 0.6 kV
